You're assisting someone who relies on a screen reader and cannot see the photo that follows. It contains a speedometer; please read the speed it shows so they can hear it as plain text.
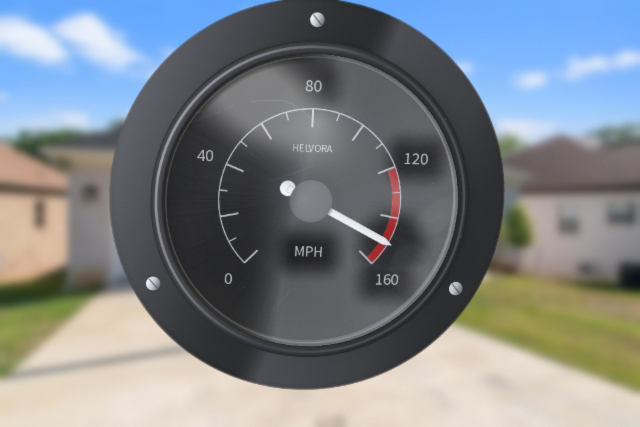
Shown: 150 mph
